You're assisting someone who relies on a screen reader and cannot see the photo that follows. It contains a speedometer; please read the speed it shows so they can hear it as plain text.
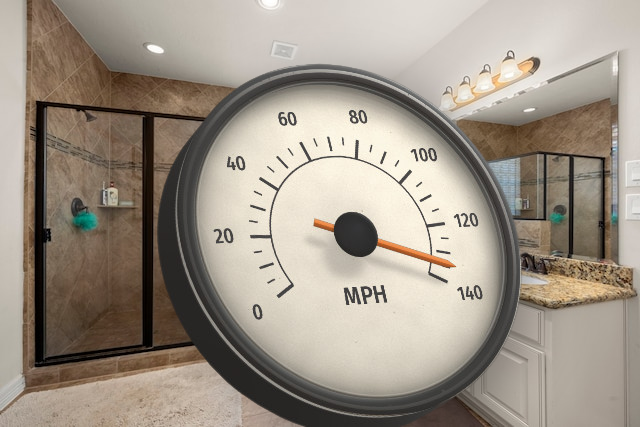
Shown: 135 mph
